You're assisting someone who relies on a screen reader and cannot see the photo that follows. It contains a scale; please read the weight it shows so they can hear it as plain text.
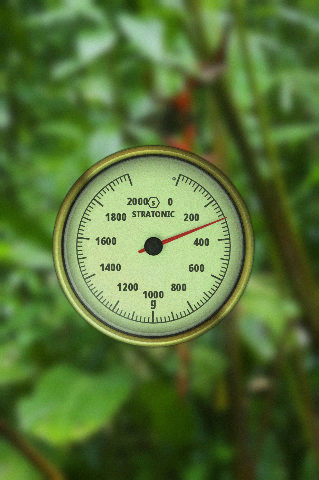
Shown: 300 g
